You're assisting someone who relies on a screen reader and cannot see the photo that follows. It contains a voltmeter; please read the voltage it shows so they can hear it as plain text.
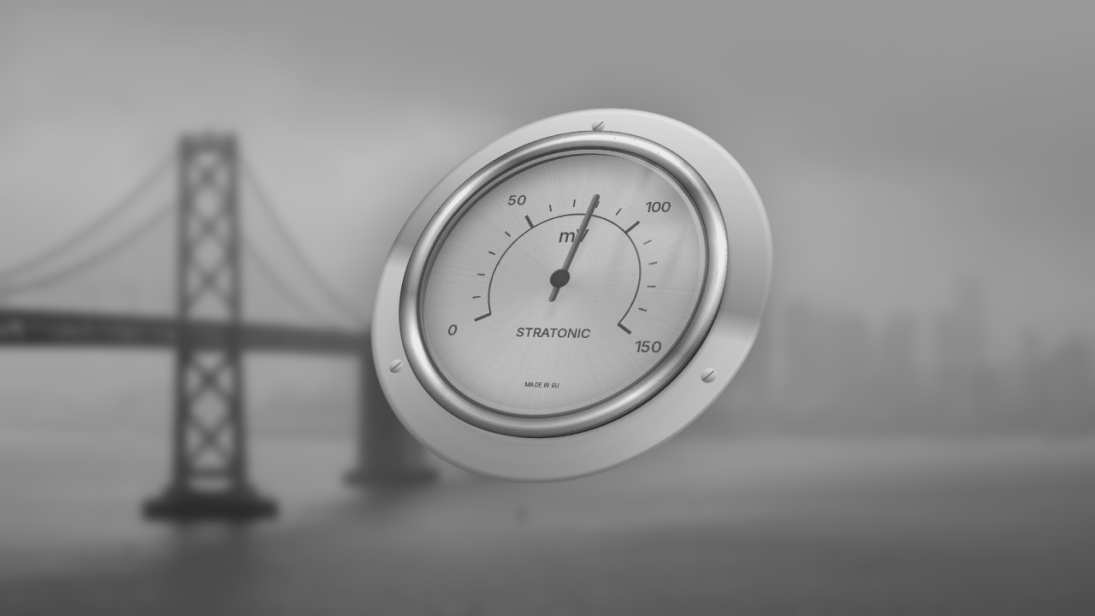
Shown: 80 mV
